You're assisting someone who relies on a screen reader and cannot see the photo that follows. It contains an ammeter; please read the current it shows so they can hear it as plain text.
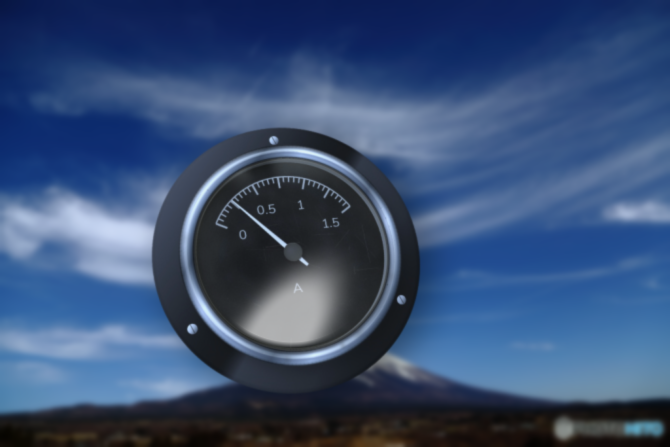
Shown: 0.25 A
